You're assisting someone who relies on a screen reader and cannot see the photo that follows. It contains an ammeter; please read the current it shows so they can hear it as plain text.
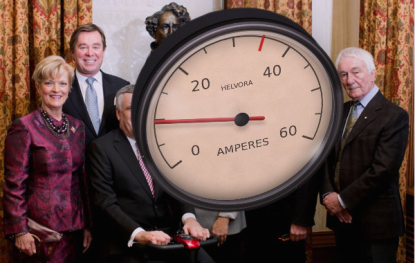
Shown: 10 A
